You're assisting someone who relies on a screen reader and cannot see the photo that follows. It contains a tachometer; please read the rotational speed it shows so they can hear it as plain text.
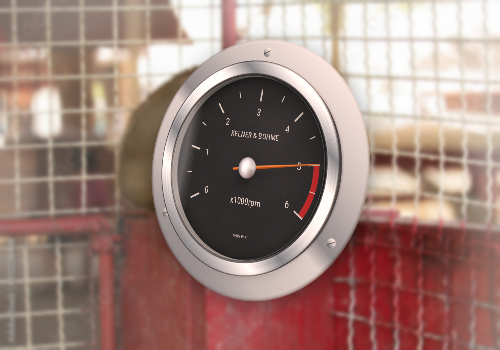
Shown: 5000 rpm
